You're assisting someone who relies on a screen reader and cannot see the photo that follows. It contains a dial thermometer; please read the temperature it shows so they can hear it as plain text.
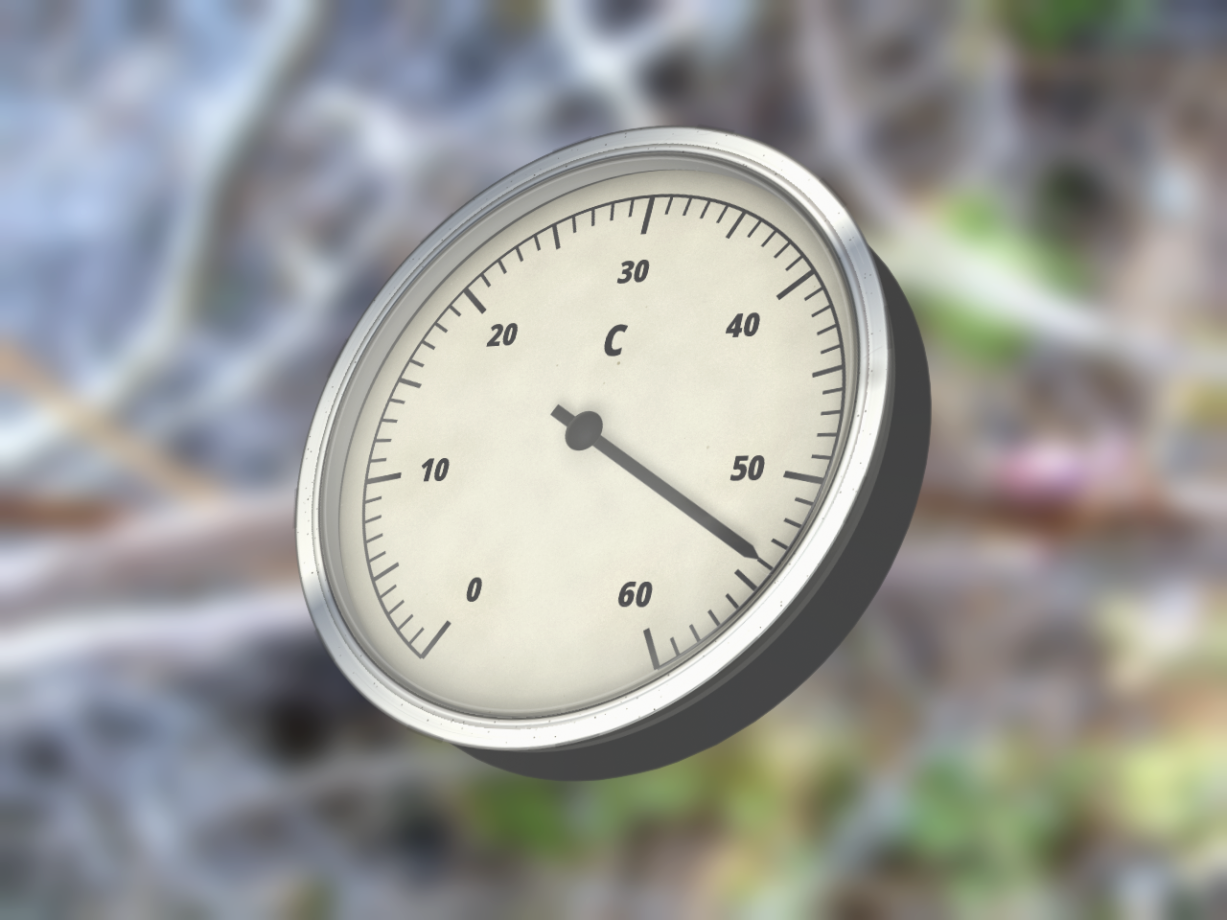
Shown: 54 °C
